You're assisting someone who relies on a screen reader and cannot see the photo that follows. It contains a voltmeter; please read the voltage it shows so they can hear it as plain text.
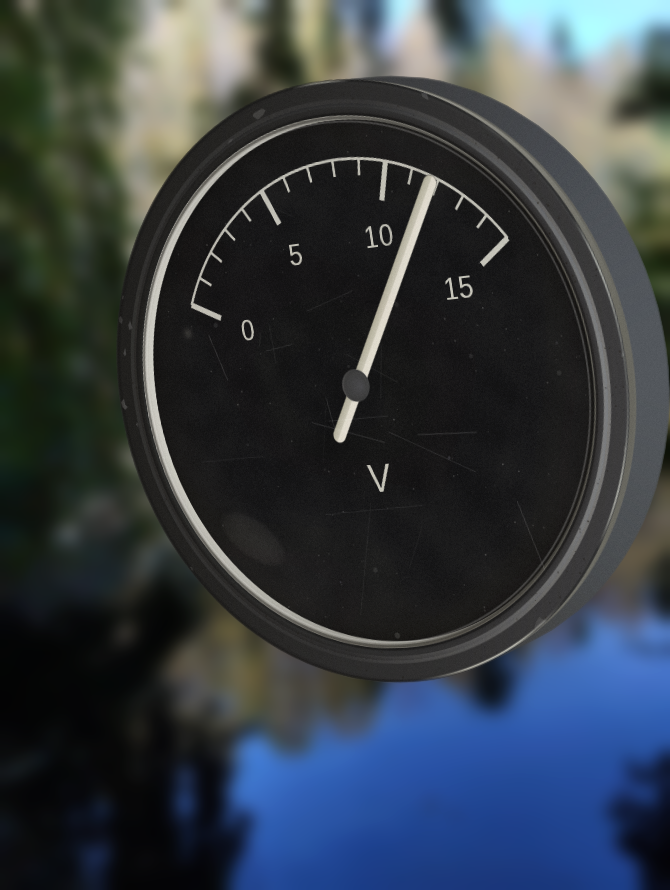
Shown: 12 V
